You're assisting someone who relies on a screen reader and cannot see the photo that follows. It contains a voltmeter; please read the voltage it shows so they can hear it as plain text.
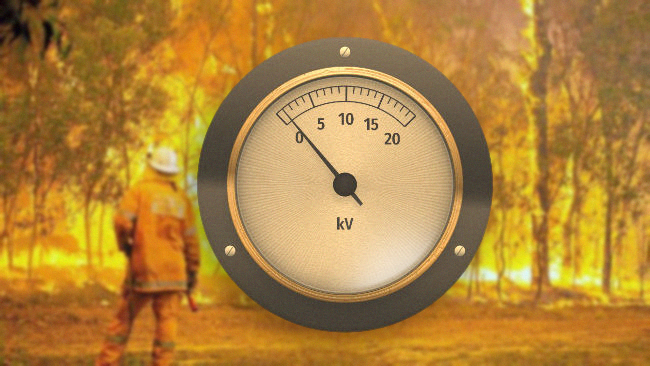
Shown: 1 kV
